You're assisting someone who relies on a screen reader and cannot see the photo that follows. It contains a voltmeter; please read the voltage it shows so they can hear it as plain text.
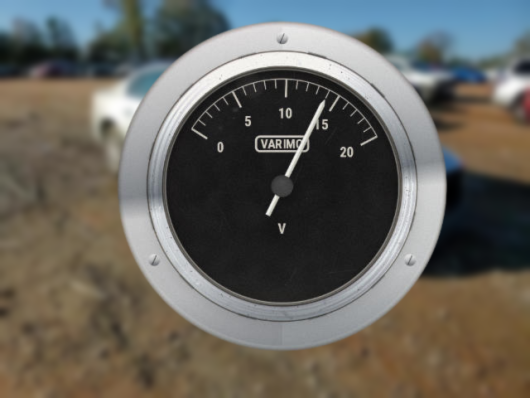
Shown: 14 V
